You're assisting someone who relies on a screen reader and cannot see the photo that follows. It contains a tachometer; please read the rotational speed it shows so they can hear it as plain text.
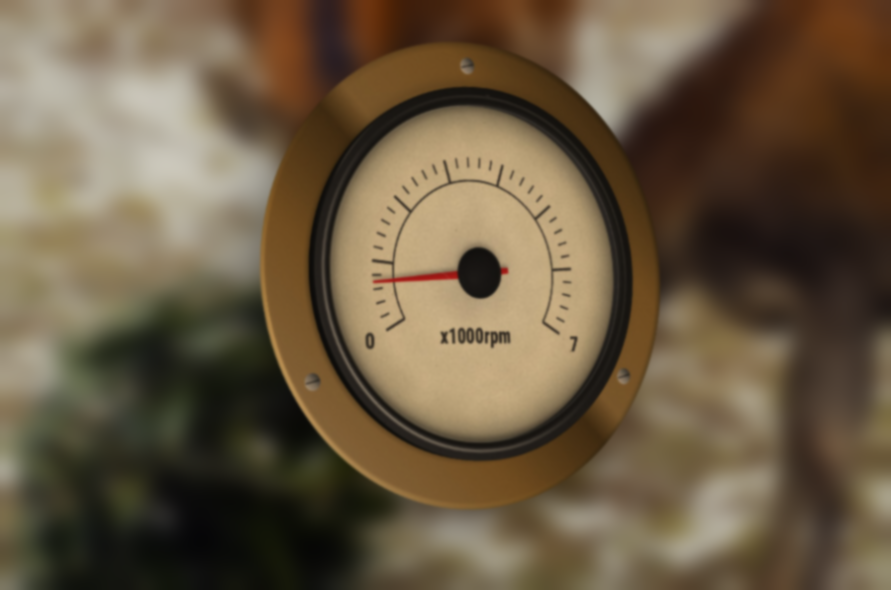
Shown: 700 rpm
